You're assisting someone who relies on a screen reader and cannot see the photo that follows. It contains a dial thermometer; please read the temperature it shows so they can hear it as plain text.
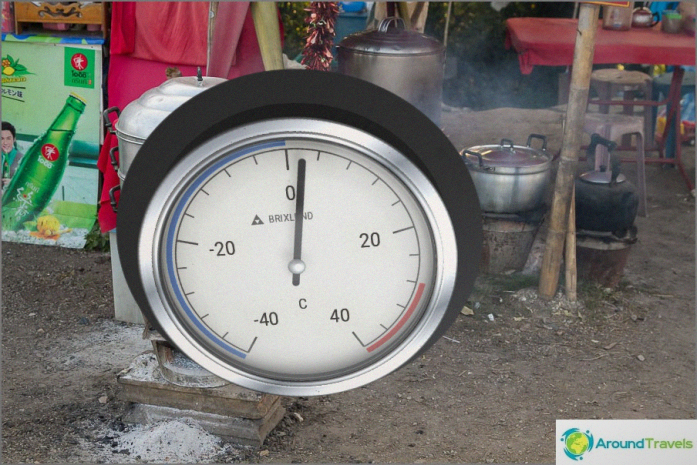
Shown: 2 °C
